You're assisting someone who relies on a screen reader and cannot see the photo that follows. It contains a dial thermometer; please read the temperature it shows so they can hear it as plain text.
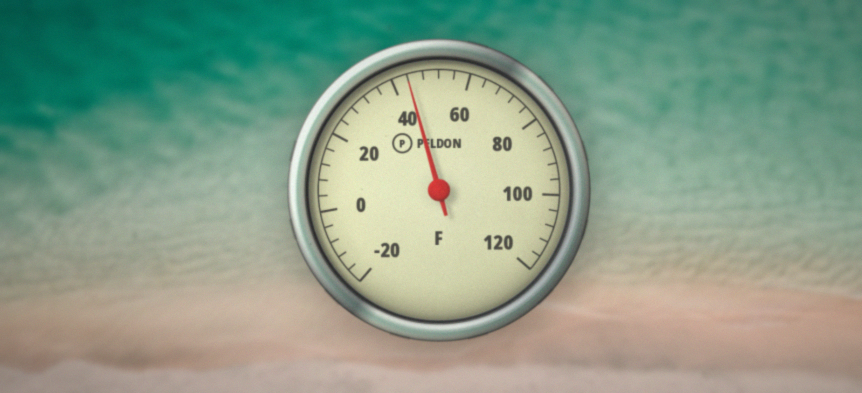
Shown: 44 °F
